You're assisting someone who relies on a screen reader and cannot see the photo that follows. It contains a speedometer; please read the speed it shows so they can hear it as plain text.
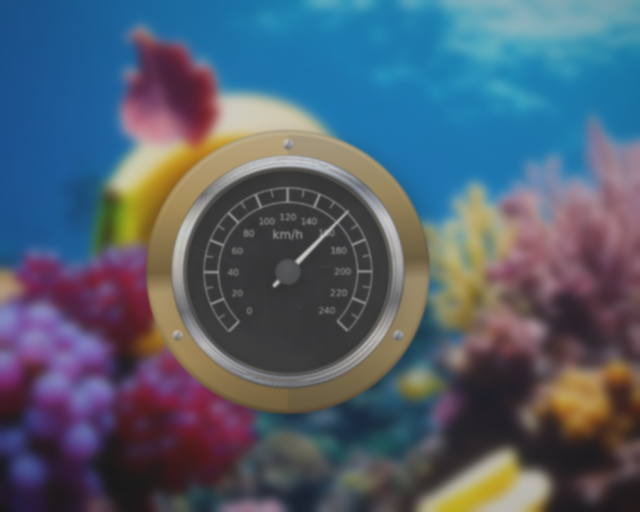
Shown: 160 km/h
